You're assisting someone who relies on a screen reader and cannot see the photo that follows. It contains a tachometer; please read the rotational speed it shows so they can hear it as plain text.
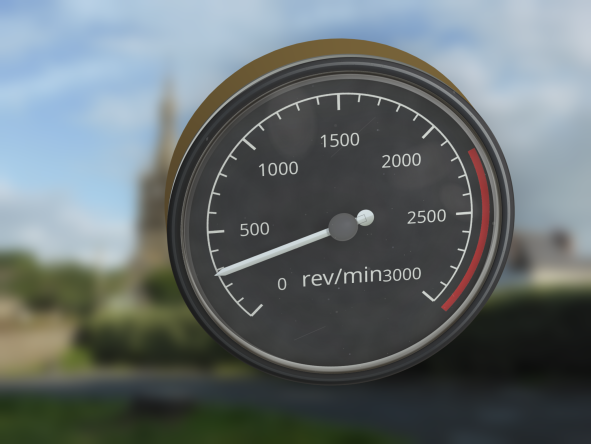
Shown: 300 rpm
